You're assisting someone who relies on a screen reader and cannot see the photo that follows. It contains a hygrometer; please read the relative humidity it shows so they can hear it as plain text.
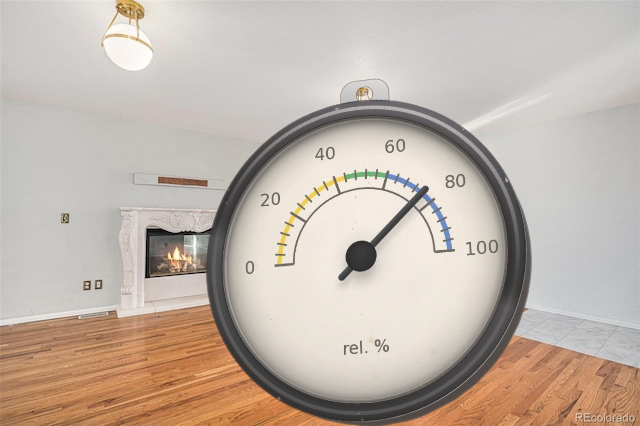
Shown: 76 %
